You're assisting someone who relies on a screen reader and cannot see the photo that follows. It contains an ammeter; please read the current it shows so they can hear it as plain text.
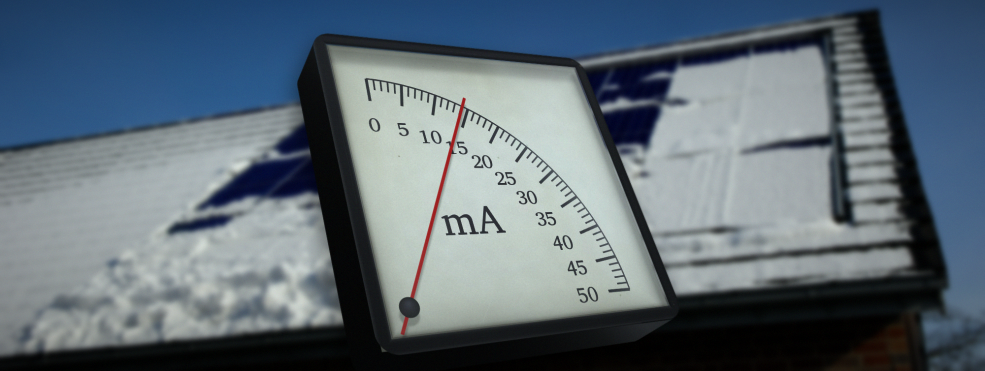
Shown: 14 mA
